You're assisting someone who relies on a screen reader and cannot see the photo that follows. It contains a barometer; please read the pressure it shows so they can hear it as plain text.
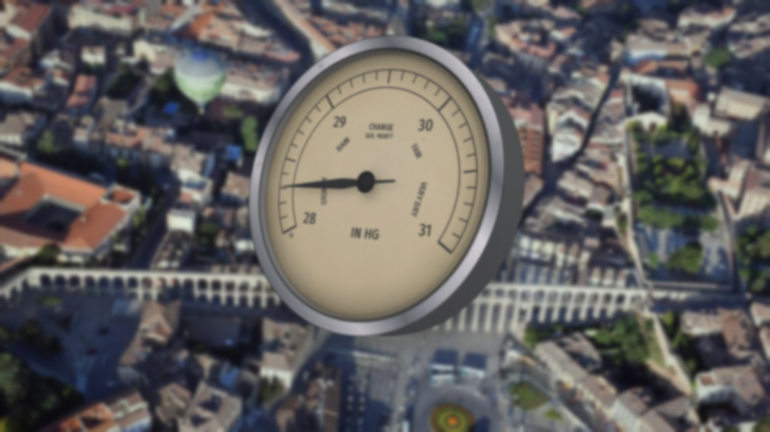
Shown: 28.3 inHg
